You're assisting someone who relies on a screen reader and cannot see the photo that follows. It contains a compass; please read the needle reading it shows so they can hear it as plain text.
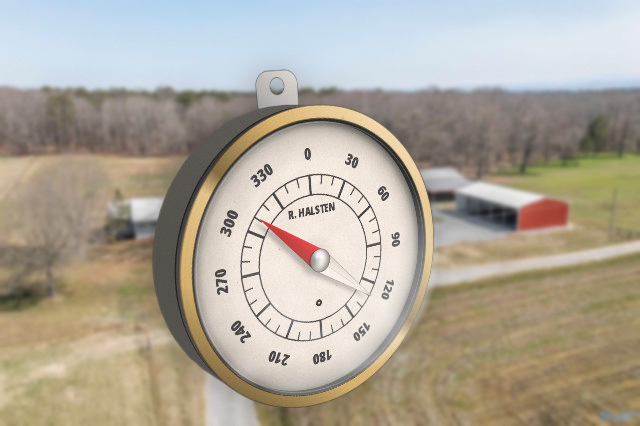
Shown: 310 °
